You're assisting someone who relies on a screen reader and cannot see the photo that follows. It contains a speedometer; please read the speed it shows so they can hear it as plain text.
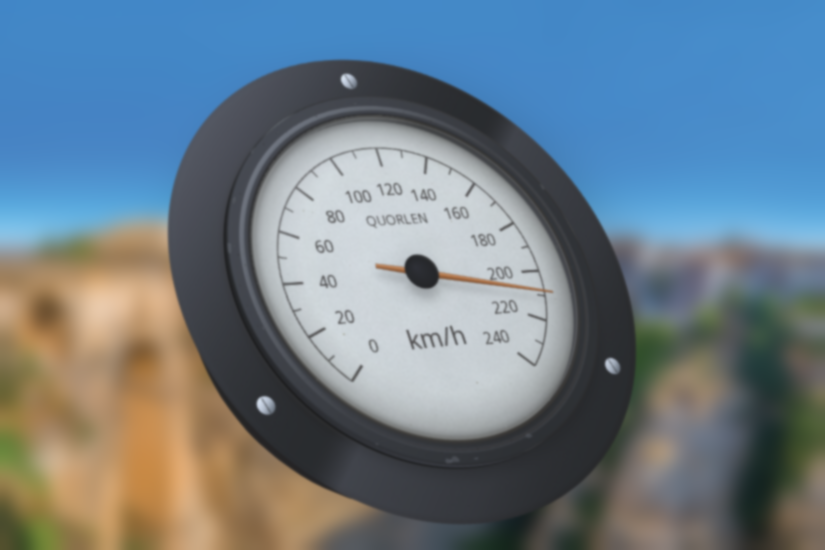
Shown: 210 km/h
